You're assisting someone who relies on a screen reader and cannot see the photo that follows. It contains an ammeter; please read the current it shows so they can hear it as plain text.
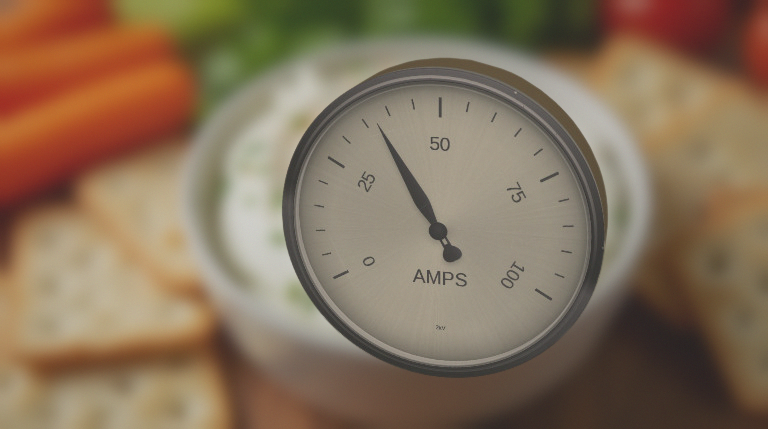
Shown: 37.5 A
